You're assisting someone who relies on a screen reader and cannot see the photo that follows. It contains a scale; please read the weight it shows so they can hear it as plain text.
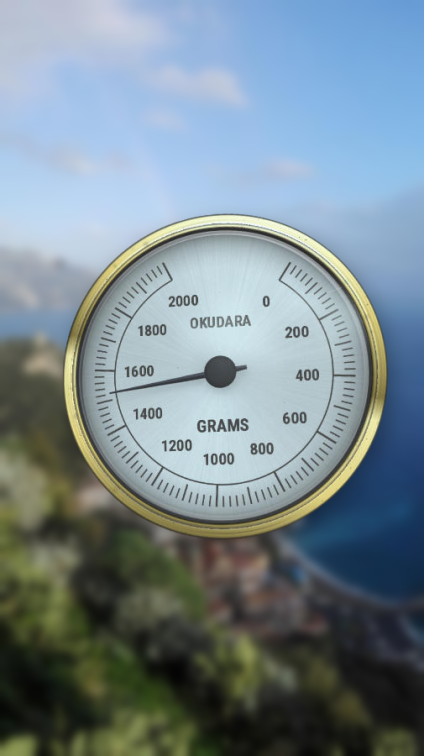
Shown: 1520 g
